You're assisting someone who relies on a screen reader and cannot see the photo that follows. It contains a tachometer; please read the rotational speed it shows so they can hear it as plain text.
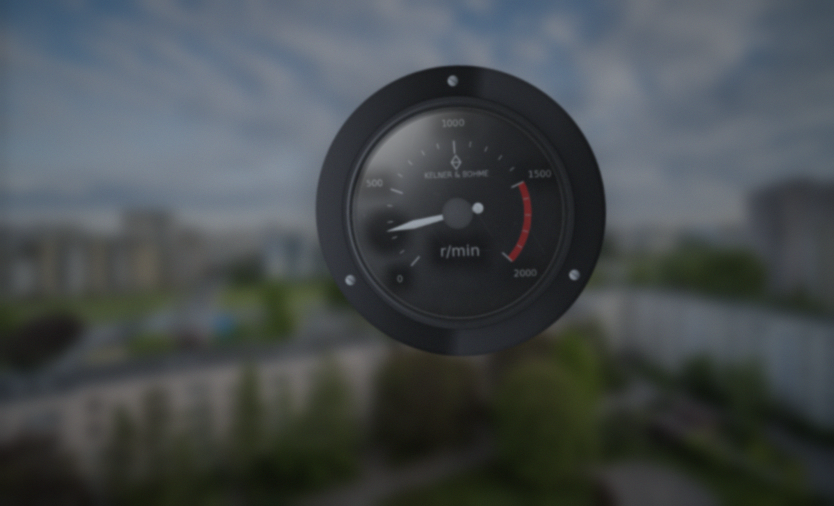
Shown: 250 rpm
